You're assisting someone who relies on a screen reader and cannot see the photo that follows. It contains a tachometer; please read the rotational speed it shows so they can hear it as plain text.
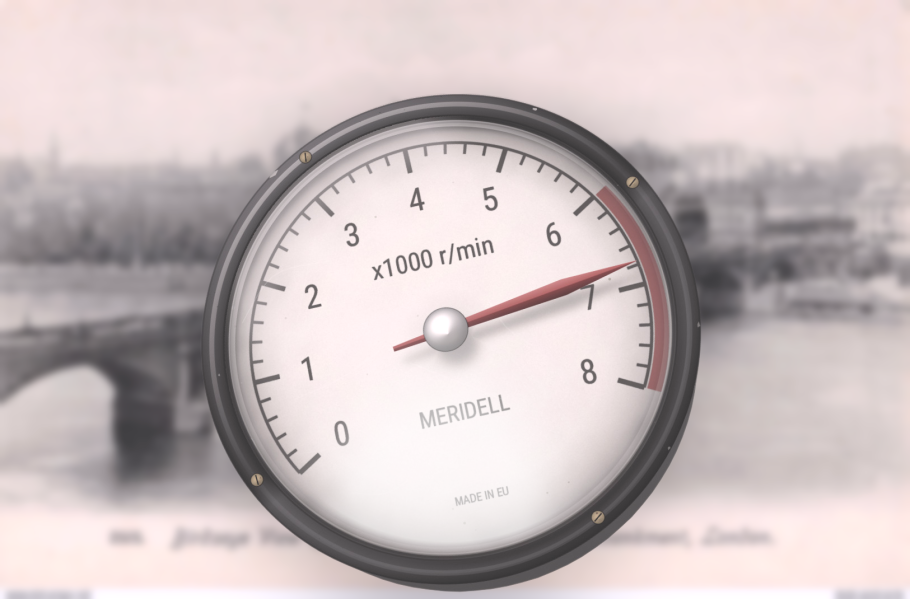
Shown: 6800 rpm
